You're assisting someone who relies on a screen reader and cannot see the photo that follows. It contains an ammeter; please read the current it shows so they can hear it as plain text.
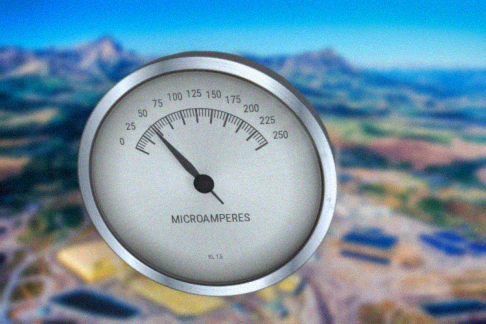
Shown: 50 µA
